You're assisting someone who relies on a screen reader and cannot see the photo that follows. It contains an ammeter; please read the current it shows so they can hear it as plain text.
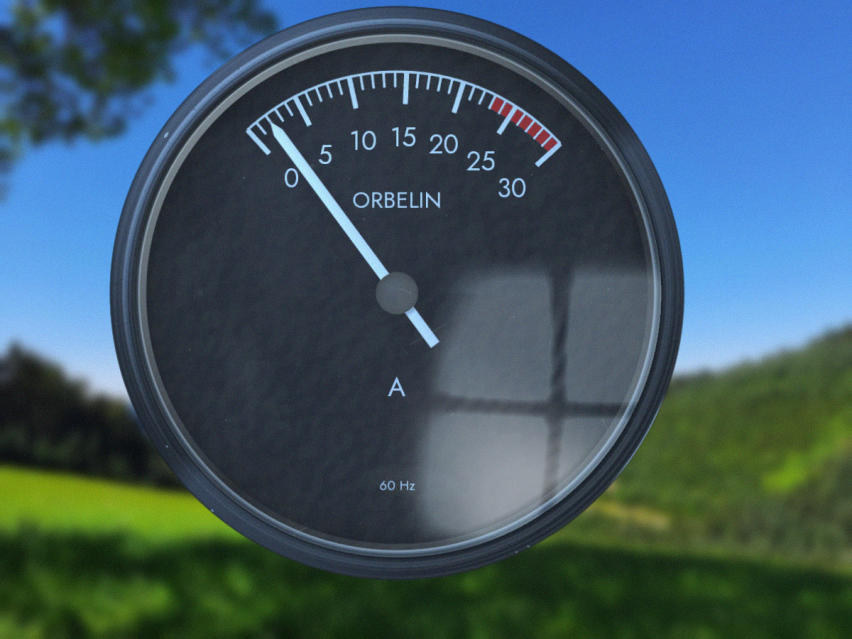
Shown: 2 A
